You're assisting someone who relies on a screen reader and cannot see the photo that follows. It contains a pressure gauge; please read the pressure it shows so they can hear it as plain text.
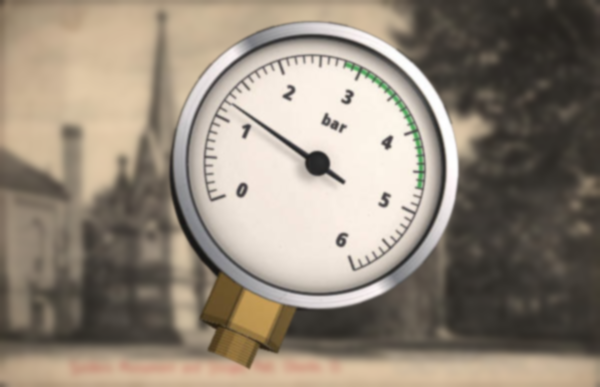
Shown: 1.2 bar
